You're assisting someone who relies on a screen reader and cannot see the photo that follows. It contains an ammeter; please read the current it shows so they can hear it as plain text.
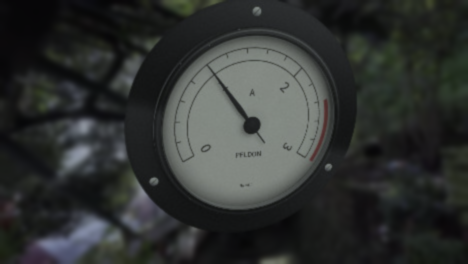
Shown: 1 A
